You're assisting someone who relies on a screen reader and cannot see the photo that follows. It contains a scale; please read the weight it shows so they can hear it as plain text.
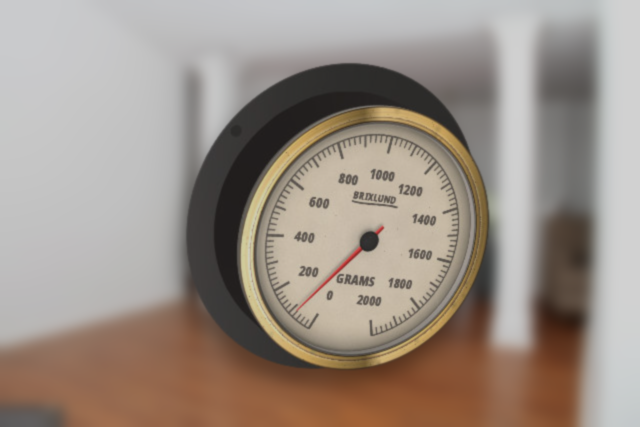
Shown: 100 g
